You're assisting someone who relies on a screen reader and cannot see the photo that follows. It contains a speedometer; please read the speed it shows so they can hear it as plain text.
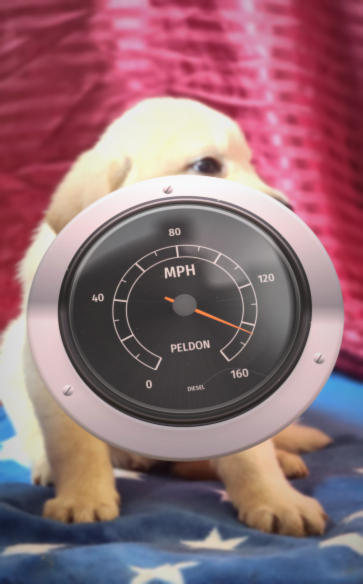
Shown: 145 mph
